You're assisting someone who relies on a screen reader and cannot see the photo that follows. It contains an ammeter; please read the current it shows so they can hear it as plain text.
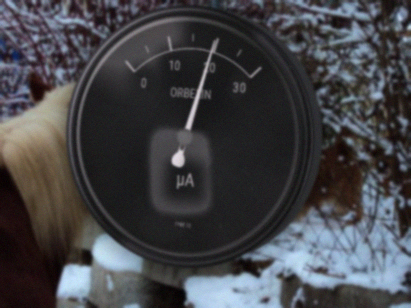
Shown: 20 µA
